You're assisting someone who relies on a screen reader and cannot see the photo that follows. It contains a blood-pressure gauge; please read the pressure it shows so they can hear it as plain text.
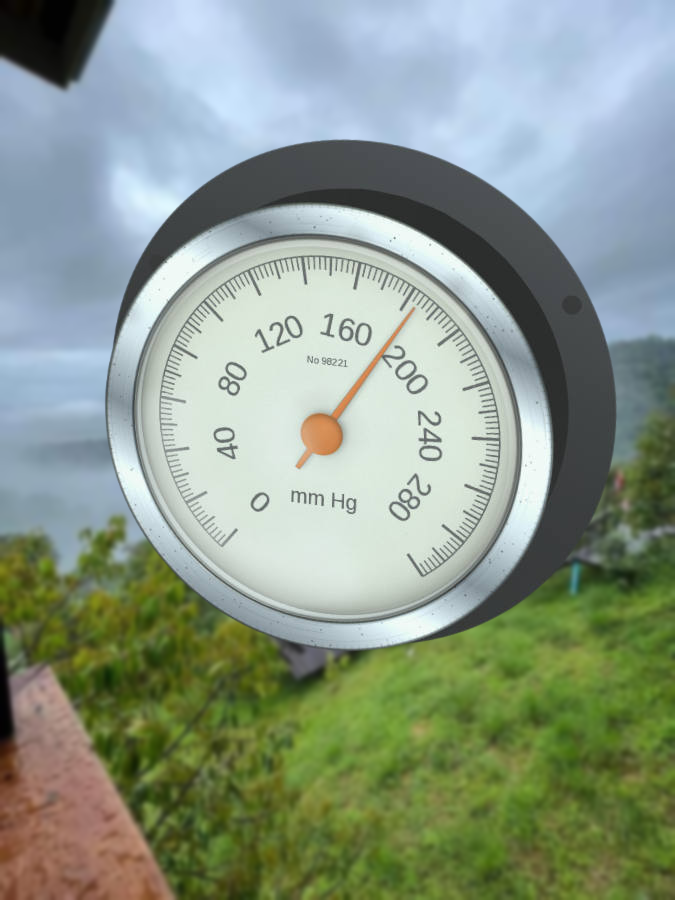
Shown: 184 mmHg
